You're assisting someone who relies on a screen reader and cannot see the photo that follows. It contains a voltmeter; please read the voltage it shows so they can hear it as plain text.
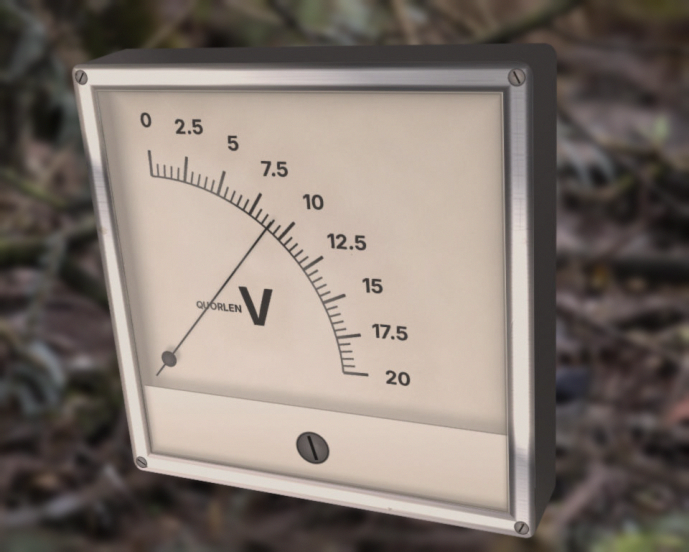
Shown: 9 V
